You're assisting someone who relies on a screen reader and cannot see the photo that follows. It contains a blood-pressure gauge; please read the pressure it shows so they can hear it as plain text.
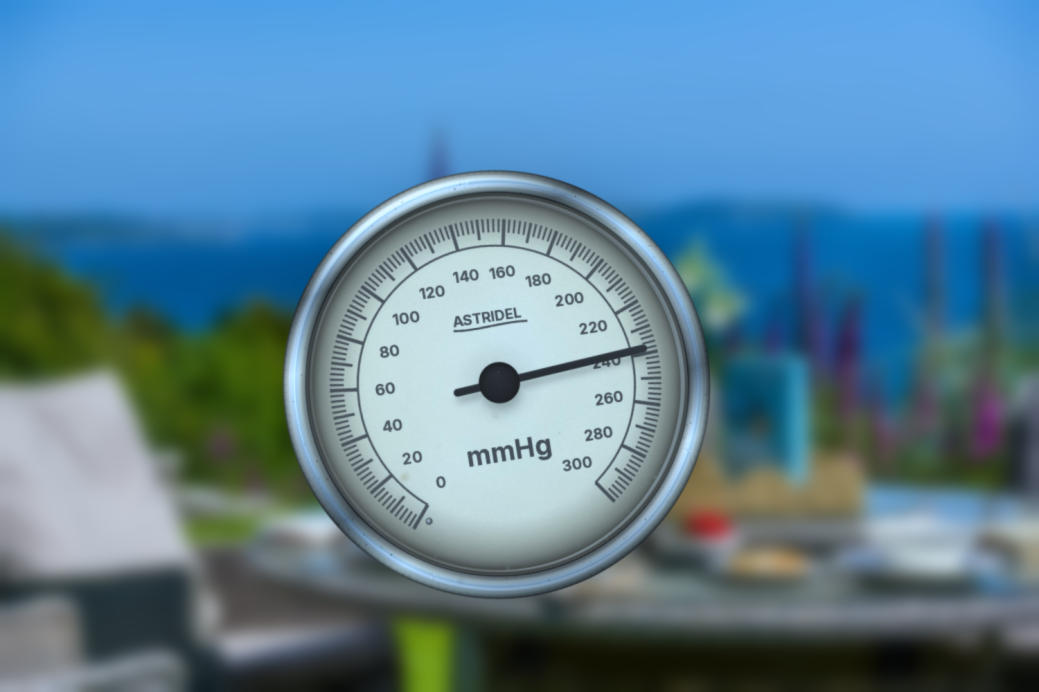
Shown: 238 mmHg
